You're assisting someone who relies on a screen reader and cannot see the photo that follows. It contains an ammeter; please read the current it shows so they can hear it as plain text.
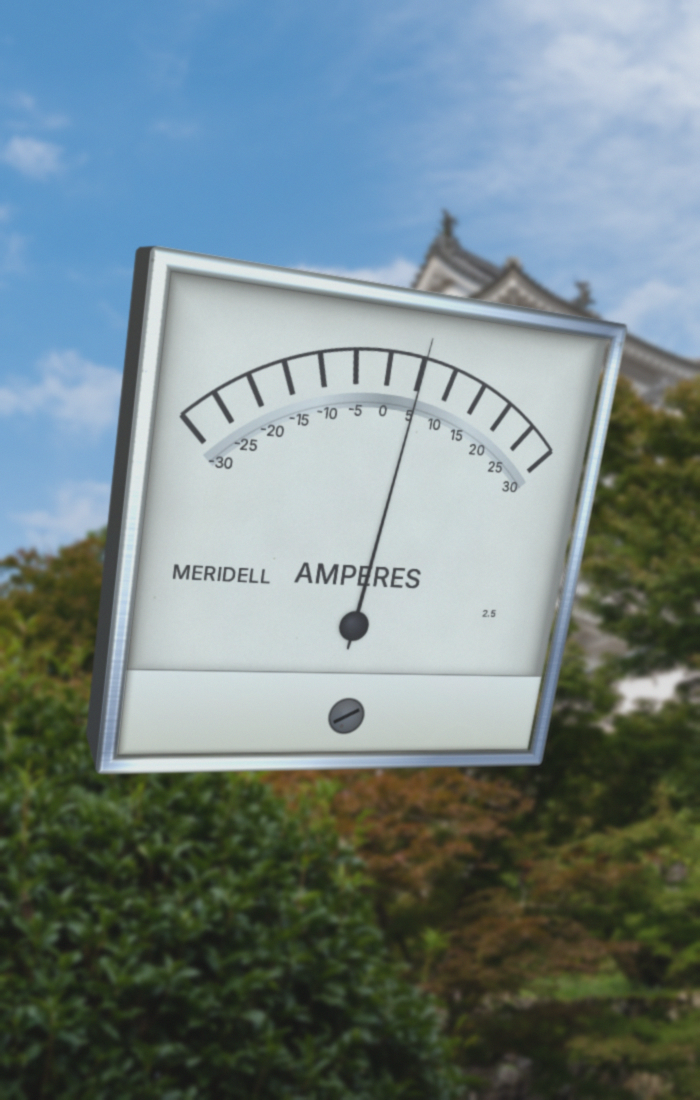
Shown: 5 A
